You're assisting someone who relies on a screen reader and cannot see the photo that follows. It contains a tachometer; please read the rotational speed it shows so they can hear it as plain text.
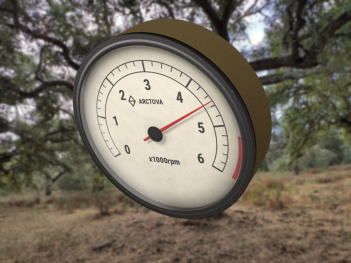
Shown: 4500 rpm
